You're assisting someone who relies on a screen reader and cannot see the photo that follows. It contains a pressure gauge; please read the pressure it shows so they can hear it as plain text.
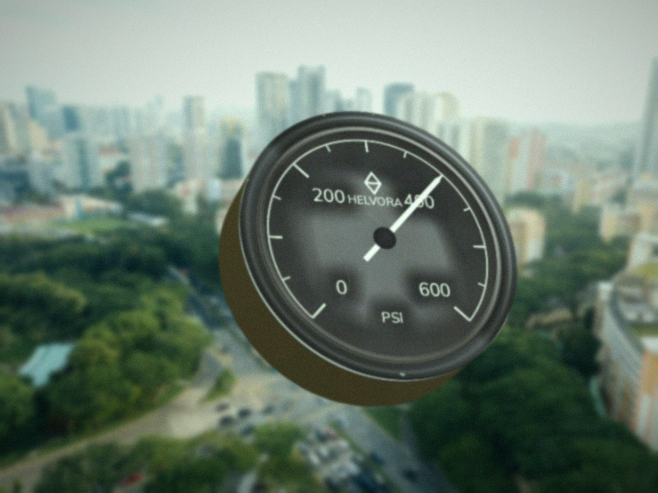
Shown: 400 psi
